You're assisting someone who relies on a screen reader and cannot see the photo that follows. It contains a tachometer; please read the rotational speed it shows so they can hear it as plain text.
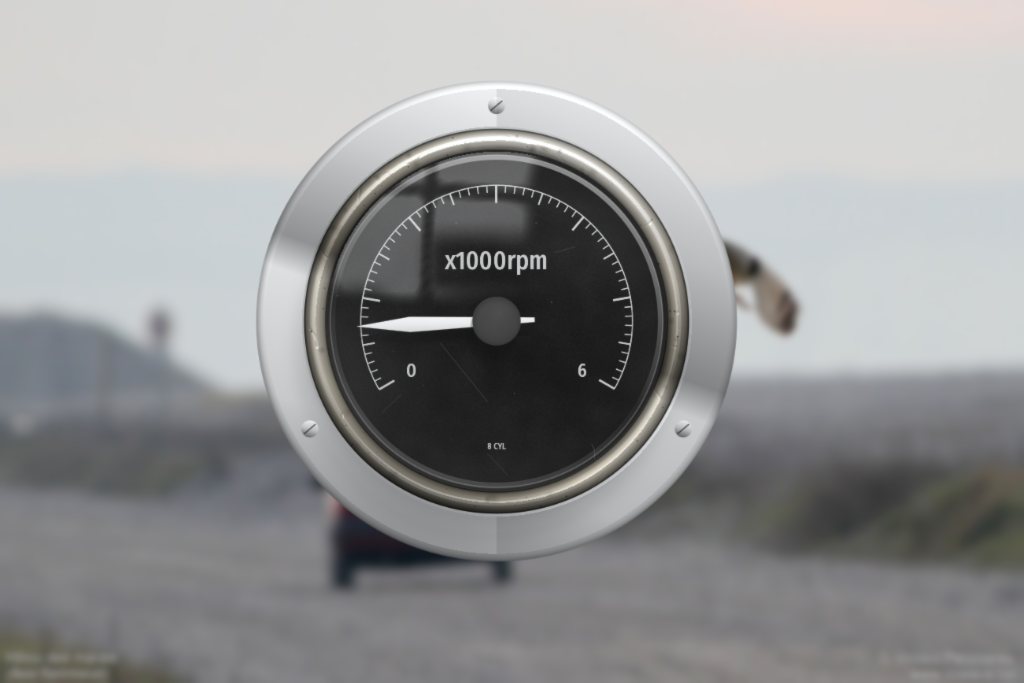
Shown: 700 rpm
